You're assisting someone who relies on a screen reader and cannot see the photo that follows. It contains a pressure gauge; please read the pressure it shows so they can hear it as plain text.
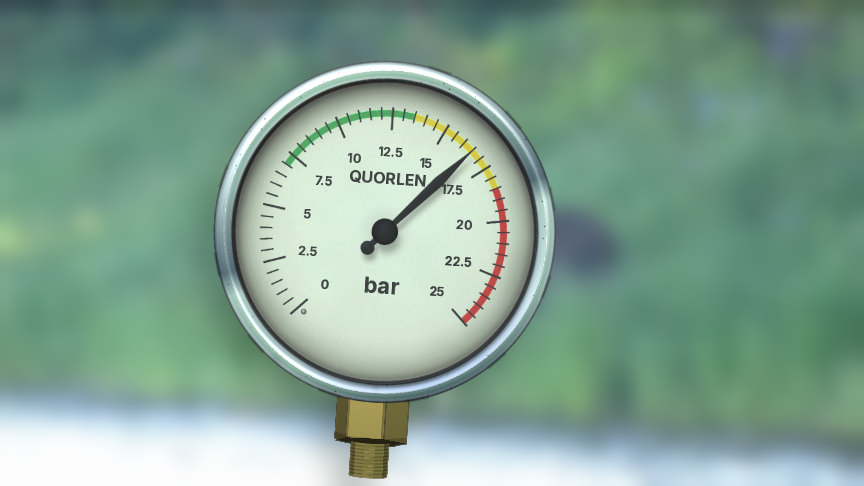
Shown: 16.5 bar
